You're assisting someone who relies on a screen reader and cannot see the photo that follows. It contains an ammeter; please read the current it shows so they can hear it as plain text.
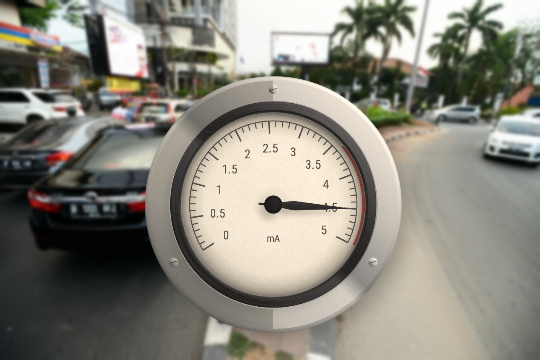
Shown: 4.5 mA
